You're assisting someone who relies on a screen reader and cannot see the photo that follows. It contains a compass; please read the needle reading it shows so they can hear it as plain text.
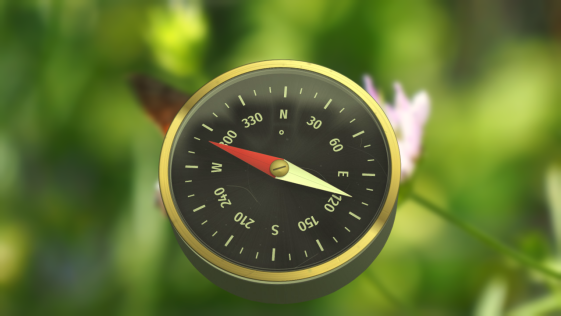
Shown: 290 °
